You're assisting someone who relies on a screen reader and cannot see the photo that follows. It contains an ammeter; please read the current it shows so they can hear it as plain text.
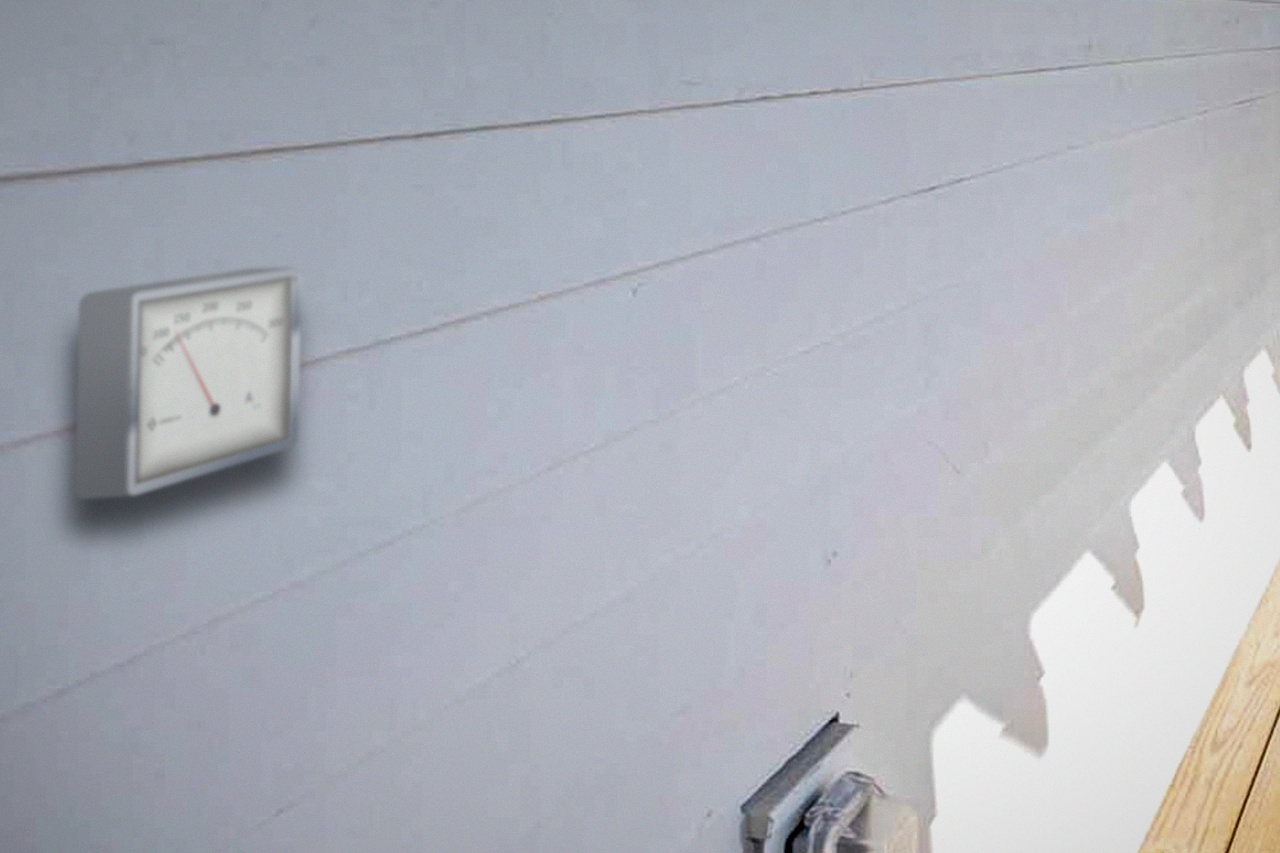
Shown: 125 A
